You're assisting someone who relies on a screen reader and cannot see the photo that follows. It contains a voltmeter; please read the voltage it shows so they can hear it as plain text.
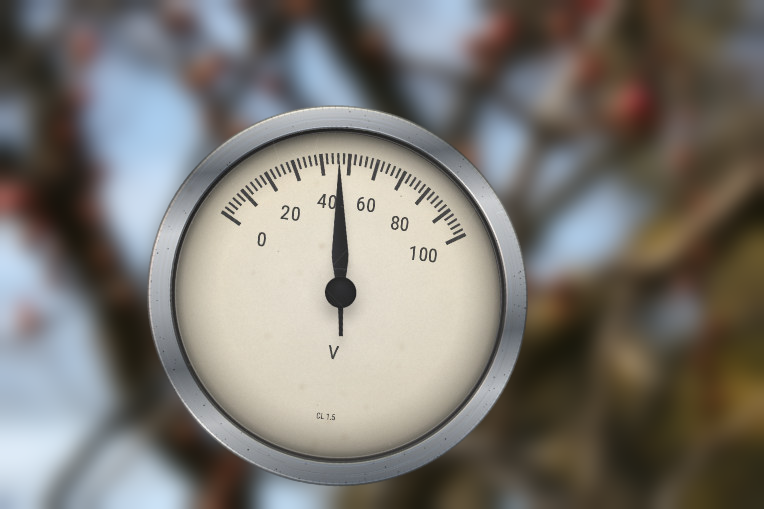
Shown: 46 V
